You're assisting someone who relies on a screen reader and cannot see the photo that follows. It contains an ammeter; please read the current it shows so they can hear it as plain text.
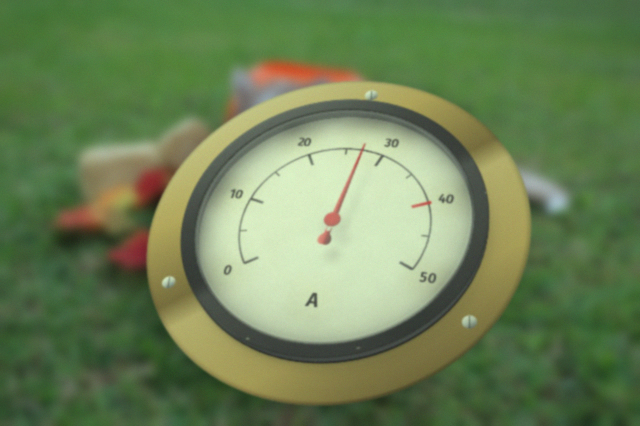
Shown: 27.5 A
